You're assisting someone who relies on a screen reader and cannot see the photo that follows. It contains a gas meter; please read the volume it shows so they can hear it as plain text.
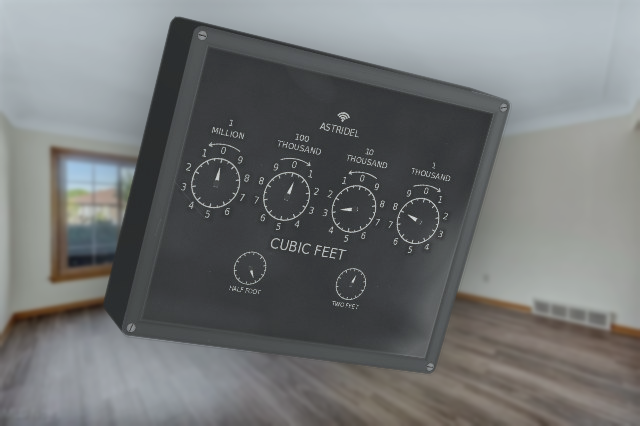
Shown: 2800 ft³
